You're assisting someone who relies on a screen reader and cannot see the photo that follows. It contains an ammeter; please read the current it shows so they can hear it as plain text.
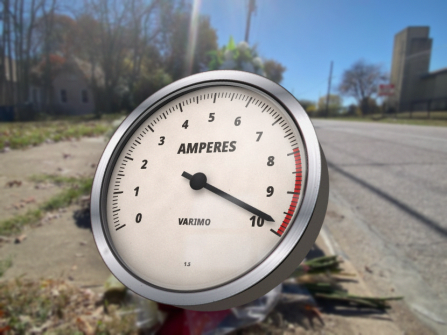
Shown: 9.8 A
